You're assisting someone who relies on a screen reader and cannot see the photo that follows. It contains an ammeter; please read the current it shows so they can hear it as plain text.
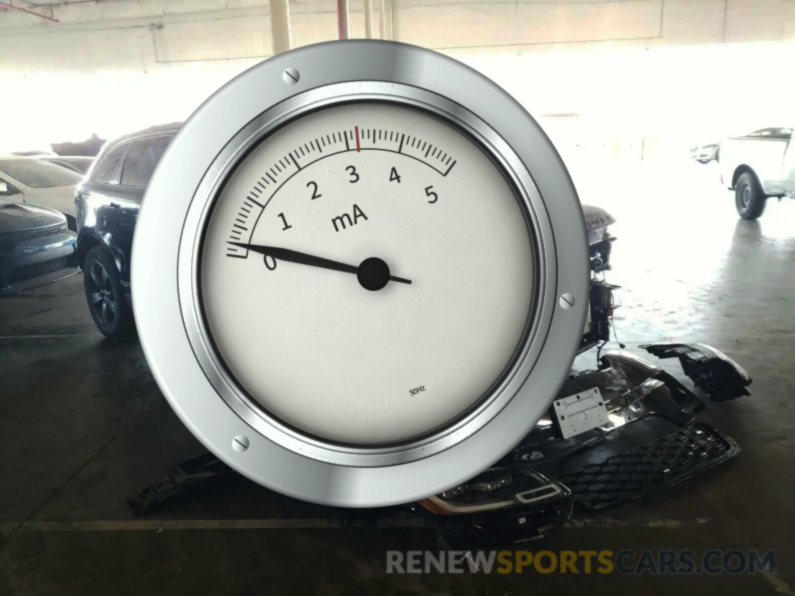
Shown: 0.2 mA
